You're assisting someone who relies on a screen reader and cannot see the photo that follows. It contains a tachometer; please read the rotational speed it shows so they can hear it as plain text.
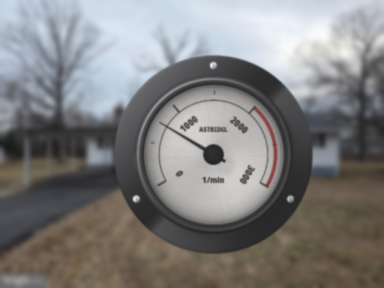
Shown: 750 rpm
